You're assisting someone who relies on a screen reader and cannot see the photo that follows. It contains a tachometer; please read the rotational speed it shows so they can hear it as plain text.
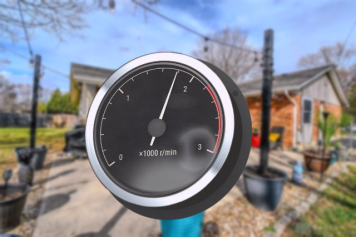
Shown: 1800 rpm
